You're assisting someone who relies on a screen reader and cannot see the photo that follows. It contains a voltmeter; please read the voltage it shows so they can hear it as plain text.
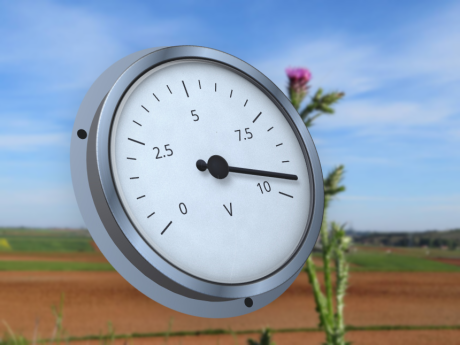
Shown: 9.5 V
